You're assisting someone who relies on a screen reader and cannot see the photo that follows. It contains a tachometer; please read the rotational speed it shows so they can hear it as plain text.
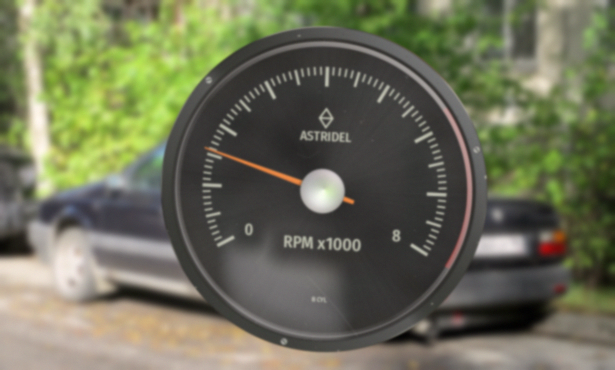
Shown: 1600 rpm
